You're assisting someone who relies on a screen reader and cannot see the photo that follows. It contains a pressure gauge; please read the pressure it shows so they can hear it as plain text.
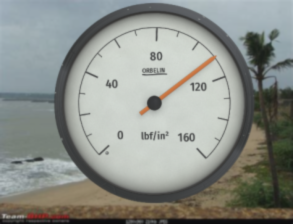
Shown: 110 psi
